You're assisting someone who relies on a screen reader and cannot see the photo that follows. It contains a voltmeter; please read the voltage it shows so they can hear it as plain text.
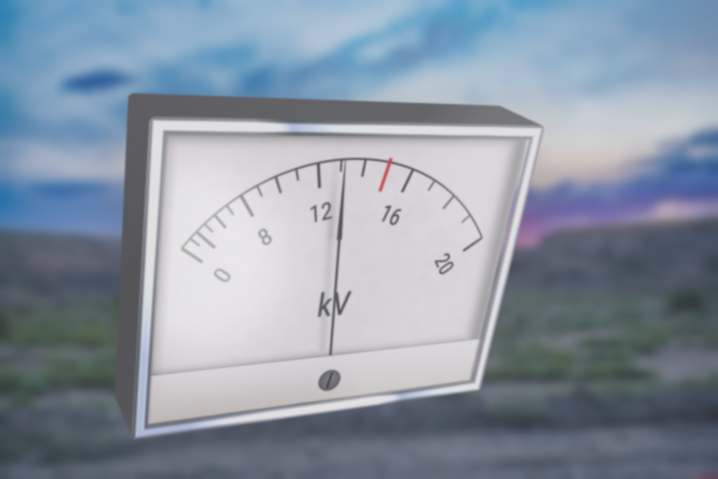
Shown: 13 kV
